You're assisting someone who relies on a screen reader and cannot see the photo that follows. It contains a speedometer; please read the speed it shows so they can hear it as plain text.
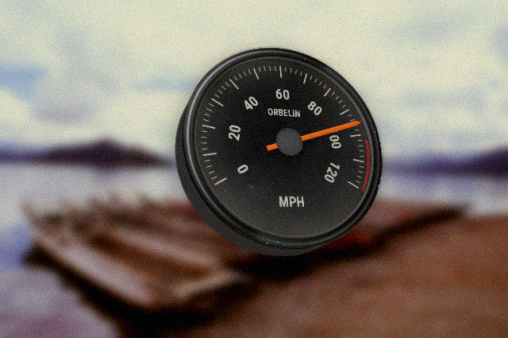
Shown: 96 mph
